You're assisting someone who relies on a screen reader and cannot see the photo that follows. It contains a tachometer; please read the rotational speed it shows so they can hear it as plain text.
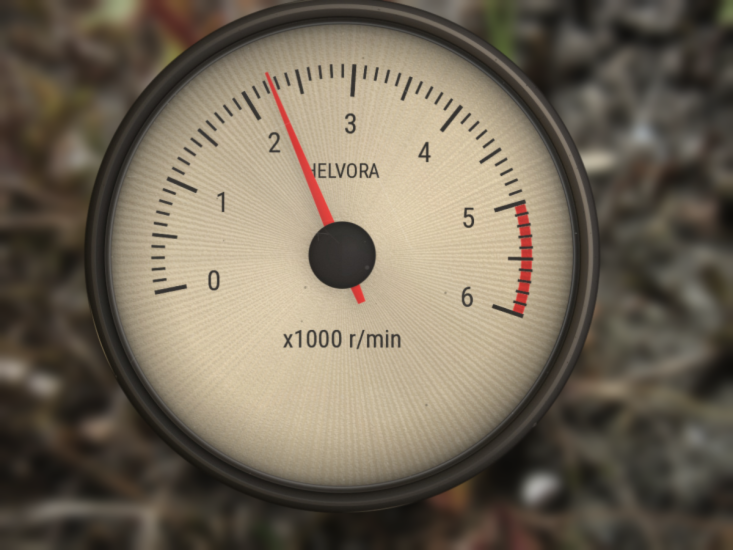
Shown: 2250 rpm
